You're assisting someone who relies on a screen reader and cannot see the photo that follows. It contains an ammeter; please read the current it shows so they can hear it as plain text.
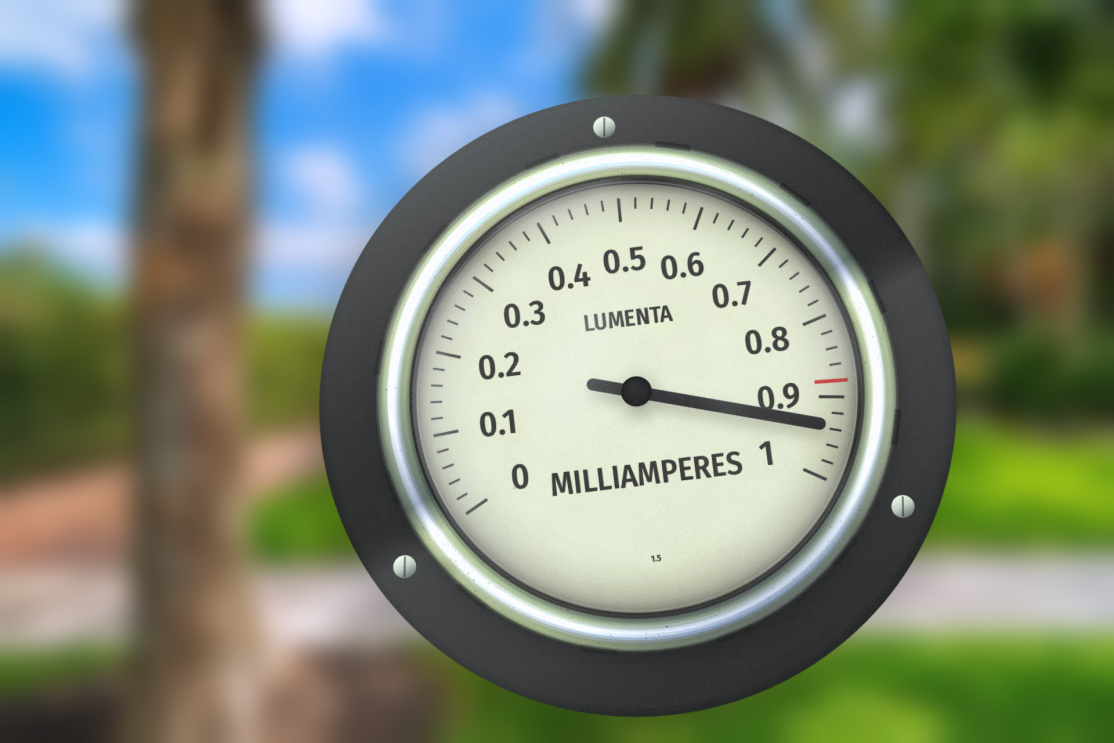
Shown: 0.94 mA
